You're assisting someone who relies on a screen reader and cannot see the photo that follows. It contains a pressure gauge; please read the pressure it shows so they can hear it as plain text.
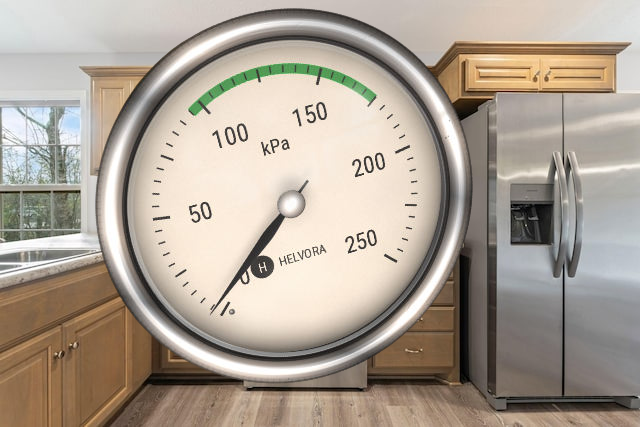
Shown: 5 kPa
